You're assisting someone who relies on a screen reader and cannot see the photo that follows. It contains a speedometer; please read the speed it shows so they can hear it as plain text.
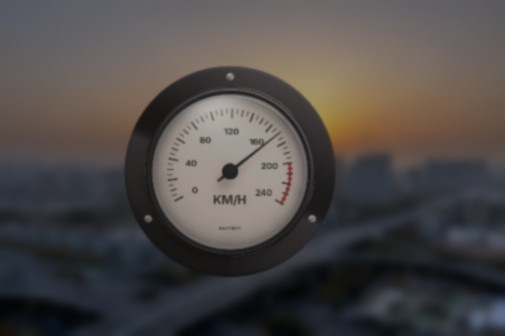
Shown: 170 km/h
